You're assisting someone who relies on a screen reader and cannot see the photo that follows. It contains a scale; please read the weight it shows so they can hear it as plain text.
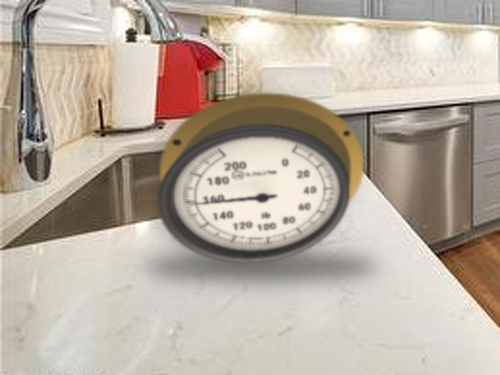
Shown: 160 lb
